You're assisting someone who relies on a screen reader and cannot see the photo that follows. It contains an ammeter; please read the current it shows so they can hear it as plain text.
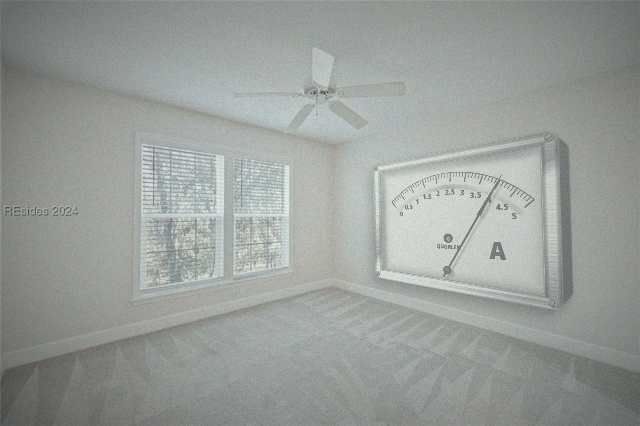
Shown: 4 A
